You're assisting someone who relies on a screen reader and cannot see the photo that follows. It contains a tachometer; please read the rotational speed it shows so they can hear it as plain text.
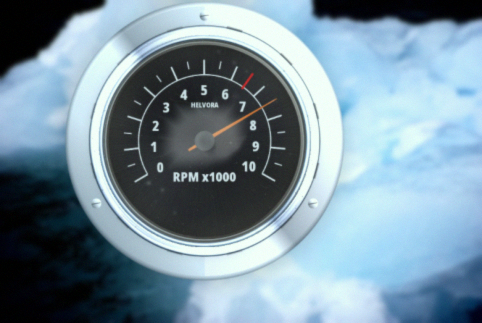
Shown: 7500 rpm
